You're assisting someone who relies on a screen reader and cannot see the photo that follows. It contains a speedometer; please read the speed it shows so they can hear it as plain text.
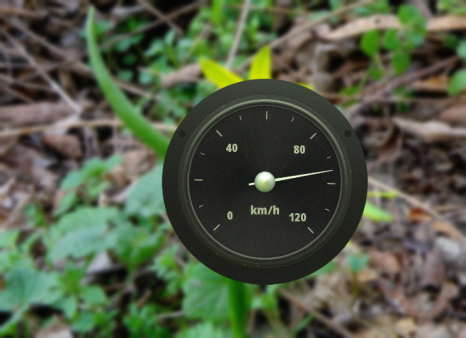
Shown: 95 km/h
